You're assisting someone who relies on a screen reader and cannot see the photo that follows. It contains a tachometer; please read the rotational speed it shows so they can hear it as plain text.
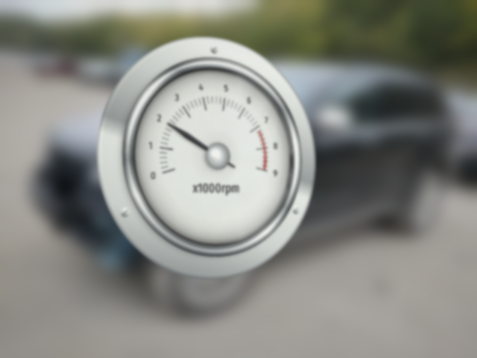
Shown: 2000 rpm
